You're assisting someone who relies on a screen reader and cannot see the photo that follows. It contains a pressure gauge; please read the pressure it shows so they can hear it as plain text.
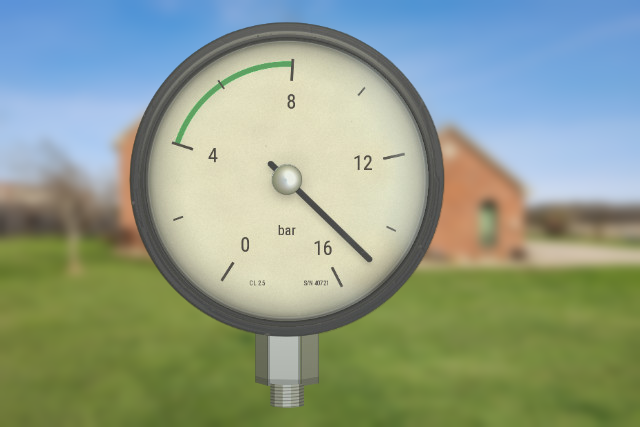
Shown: 15 bar
